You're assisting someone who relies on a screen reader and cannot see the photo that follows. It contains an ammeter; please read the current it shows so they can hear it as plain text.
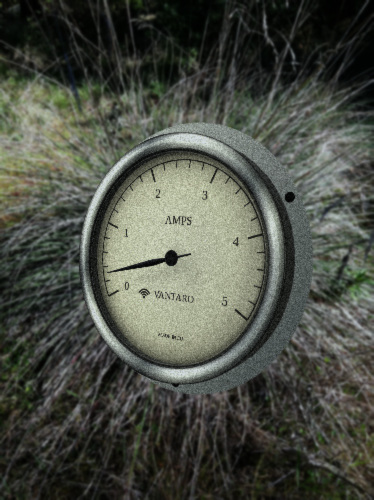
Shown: 0.3 A
